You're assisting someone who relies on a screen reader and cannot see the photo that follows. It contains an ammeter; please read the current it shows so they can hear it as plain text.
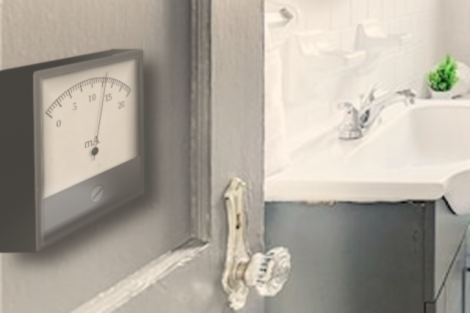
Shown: 12.5 mA
